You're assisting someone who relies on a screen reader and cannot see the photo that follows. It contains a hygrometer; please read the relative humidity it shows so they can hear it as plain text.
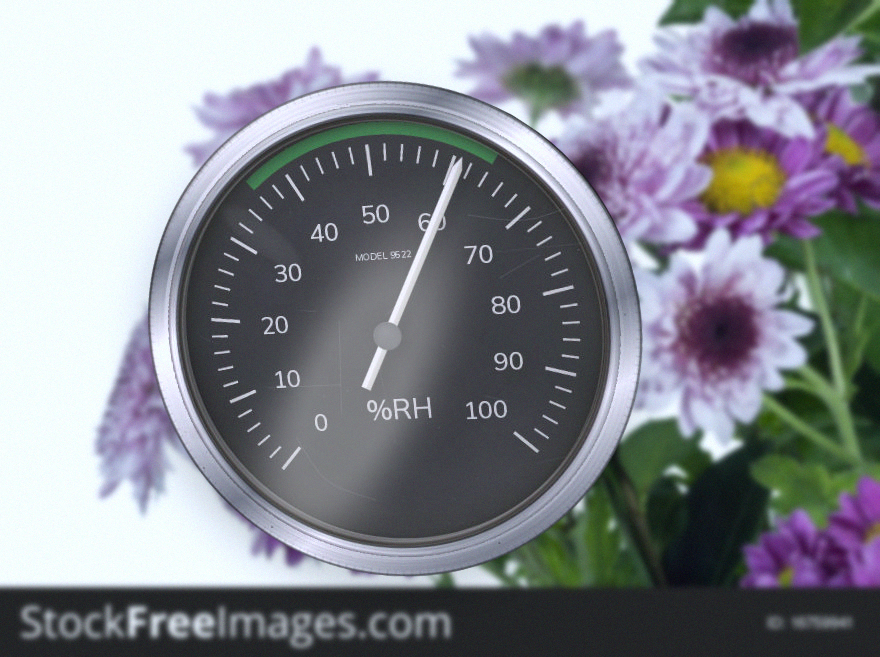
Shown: 61 %
